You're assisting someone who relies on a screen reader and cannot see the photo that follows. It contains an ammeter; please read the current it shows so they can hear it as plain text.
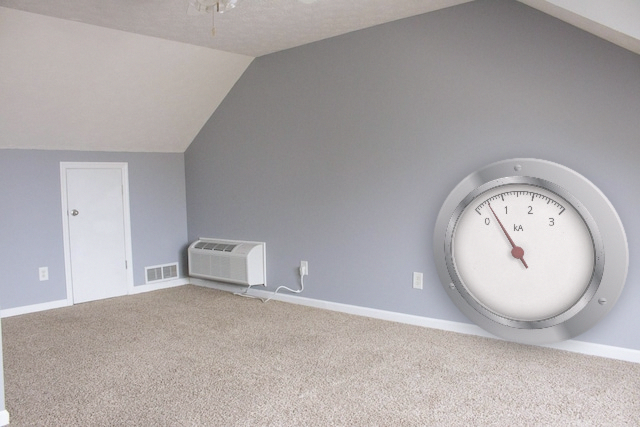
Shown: 0.5 kA
